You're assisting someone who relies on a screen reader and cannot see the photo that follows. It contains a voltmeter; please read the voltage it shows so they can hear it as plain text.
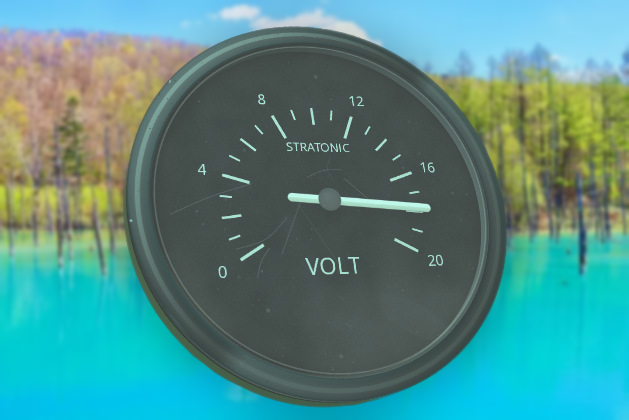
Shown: 18 V
